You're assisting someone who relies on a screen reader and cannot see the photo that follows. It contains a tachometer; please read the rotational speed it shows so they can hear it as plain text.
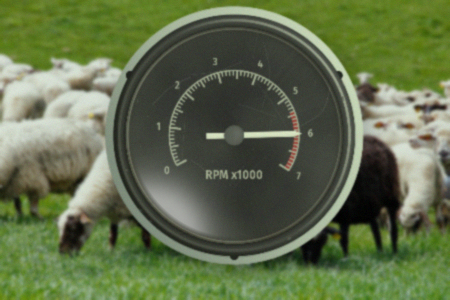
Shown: 6000 rpm
